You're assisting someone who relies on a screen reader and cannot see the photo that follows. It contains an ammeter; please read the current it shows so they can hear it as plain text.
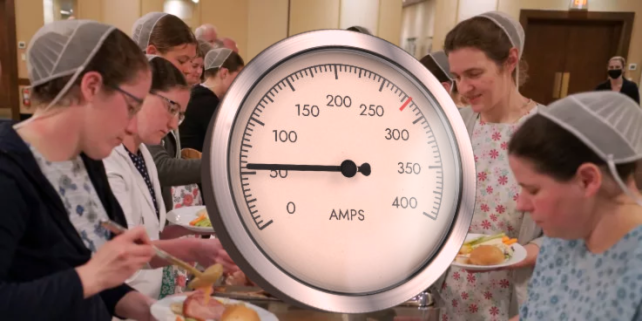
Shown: 55 A
